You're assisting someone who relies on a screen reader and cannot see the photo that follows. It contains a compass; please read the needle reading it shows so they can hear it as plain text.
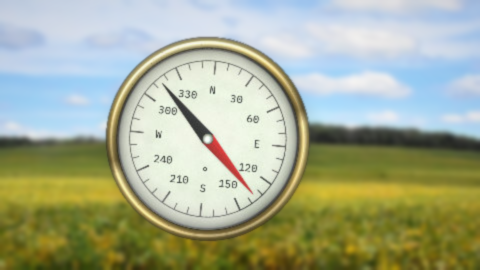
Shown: 135 °
